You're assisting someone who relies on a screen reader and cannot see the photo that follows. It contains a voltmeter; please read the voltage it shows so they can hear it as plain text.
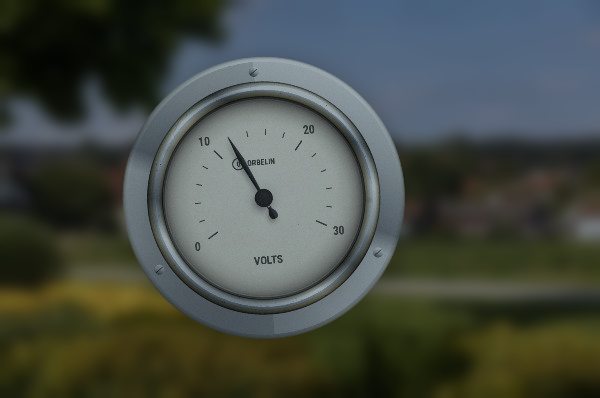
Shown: 12 V
